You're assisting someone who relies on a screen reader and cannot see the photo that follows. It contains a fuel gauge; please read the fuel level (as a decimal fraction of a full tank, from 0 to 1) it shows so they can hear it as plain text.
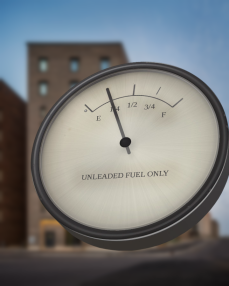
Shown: 0.25
